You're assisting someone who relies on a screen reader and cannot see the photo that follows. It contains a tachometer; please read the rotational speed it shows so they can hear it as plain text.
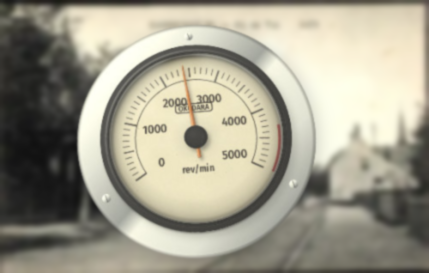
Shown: 2400 rpm
